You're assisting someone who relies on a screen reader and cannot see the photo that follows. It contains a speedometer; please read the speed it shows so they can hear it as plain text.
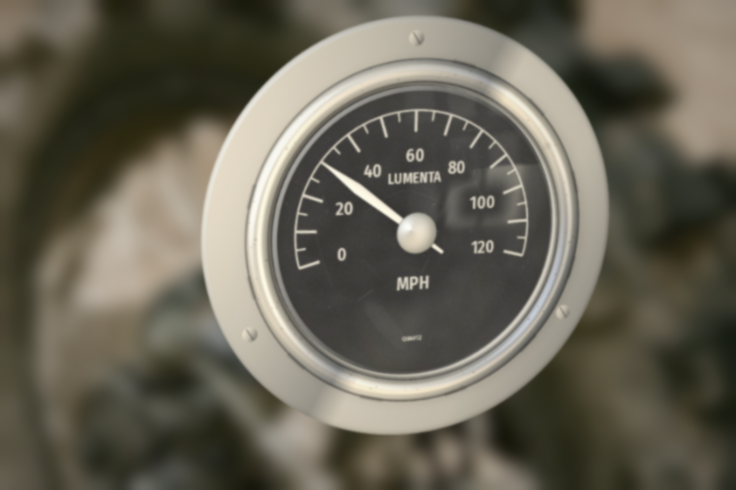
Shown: 30 mph
